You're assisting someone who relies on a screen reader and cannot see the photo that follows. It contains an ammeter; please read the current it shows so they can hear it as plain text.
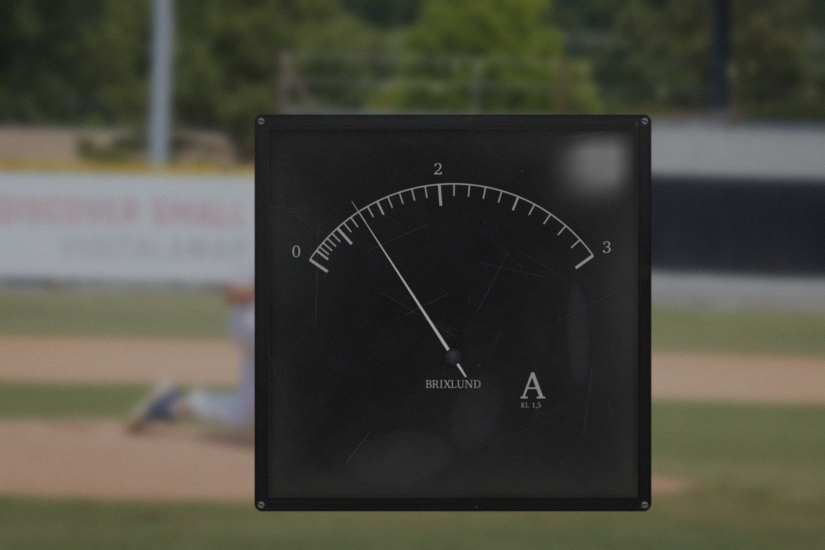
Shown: 1.3 A
